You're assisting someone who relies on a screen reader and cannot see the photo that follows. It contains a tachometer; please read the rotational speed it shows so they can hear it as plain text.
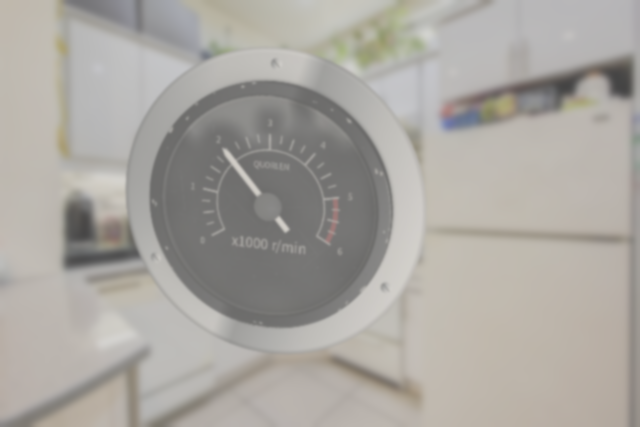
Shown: 2000 rpm
